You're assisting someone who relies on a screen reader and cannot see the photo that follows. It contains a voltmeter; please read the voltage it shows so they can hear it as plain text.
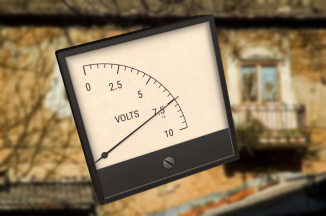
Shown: 7.5 V
